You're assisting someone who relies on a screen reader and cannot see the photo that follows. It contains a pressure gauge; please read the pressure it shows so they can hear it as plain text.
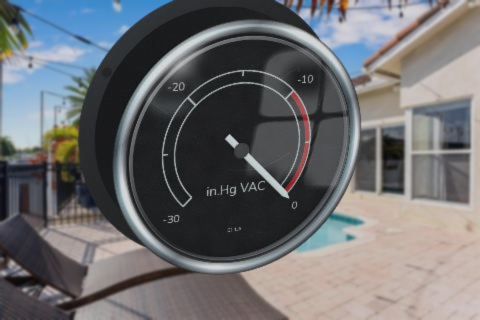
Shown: 0 inHg
